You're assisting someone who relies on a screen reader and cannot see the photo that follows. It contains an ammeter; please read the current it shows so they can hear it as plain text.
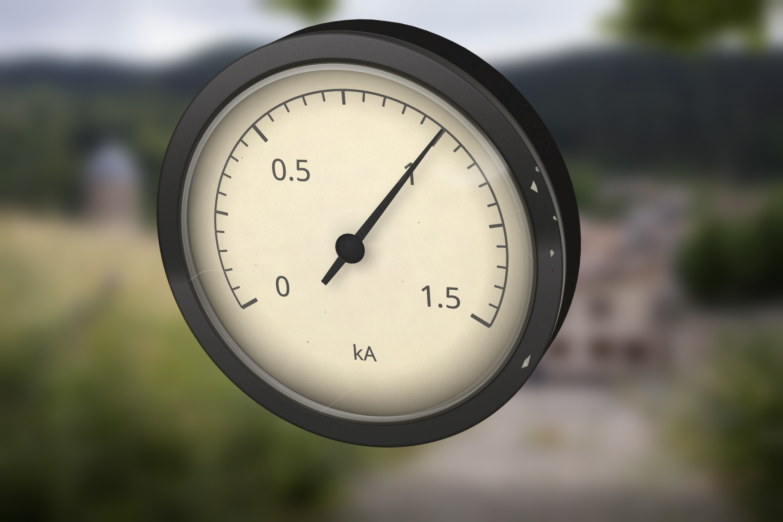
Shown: 1 kA
